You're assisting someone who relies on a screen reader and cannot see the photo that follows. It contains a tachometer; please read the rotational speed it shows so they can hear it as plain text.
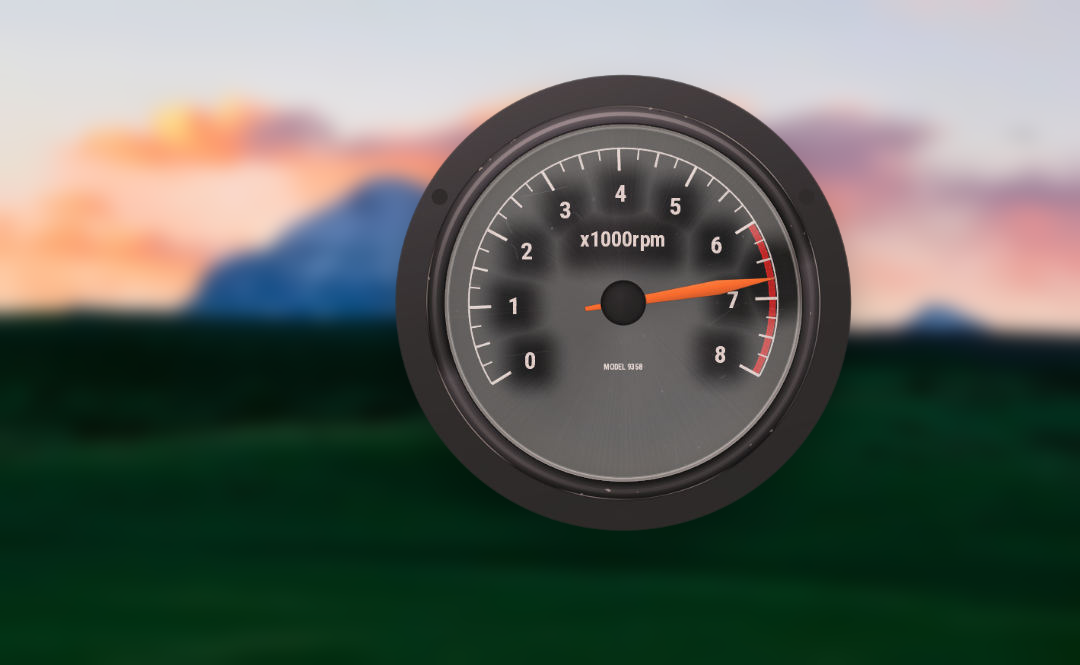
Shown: 6750 rpm
